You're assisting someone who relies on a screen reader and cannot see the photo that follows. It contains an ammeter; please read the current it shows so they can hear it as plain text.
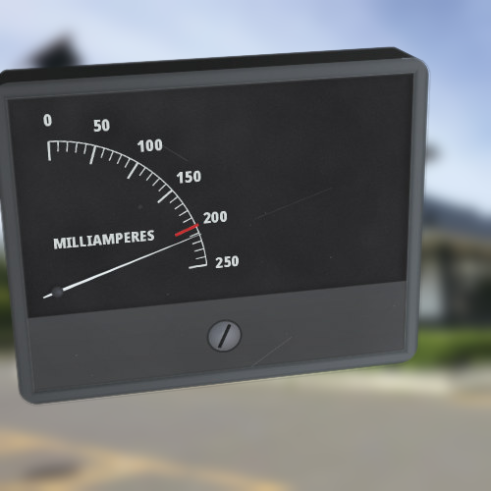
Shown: 210 mA
